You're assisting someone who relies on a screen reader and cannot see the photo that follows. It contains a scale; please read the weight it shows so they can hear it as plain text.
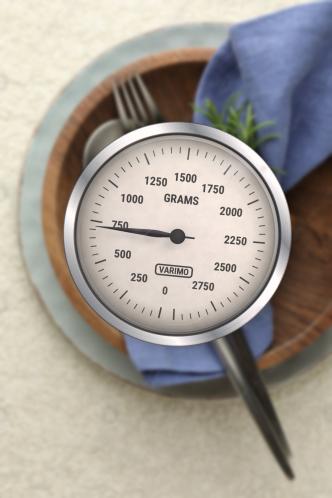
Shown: 725 g
